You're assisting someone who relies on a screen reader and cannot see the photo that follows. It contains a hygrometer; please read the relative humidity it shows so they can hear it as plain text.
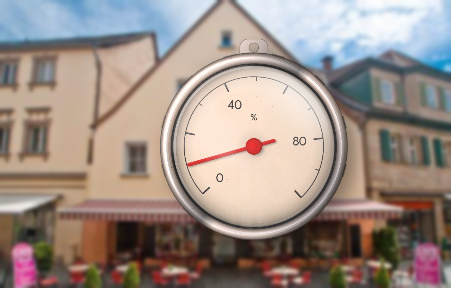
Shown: 10 %
